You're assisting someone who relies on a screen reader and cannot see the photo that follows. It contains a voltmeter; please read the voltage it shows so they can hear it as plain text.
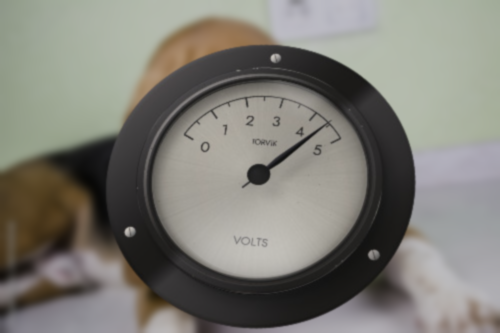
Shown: 4.5 V
